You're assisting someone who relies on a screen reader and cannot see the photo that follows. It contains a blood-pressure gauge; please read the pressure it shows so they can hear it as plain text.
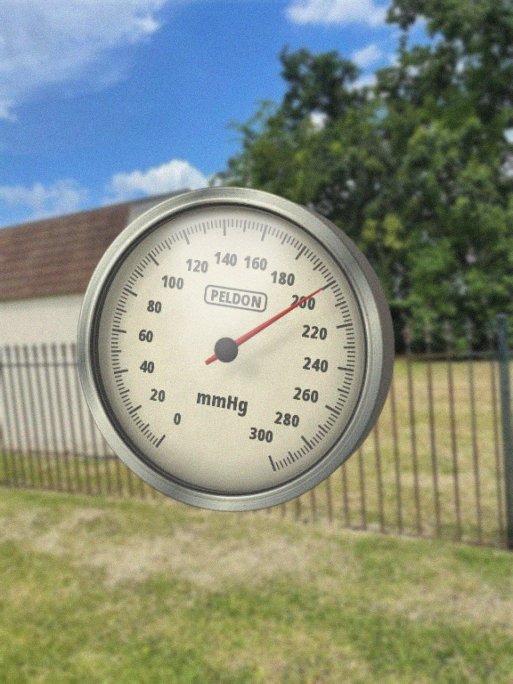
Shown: 200 mmHg
